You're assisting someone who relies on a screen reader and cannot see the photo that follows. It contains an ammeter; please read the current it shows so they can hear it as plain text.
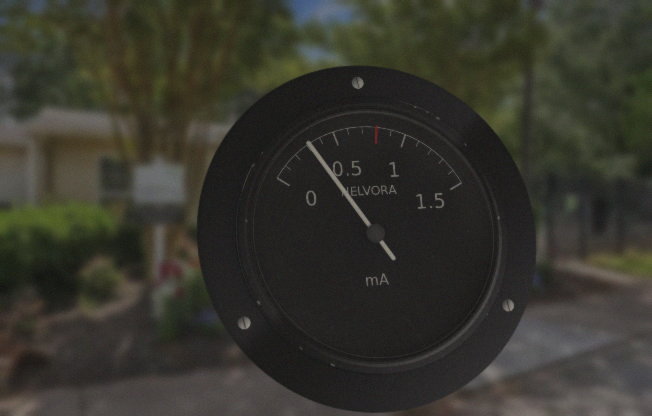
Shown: 0.3 mA
